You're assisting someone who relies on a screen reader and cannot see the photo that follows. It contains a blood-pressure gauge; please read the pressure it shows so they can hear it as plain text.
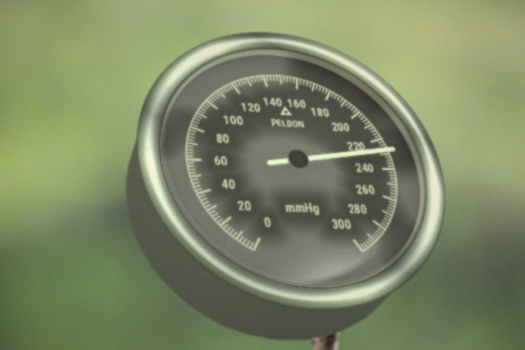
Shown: 230 mmHg
